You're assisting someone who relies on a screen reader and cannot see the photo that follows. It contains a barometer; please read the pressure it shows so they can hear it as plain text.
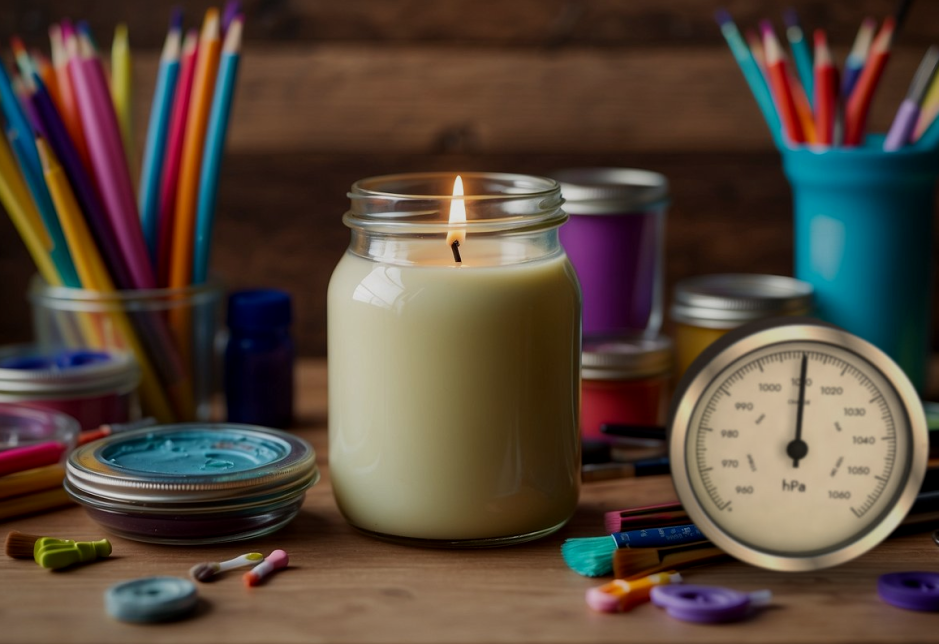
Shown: 1010 hPa
